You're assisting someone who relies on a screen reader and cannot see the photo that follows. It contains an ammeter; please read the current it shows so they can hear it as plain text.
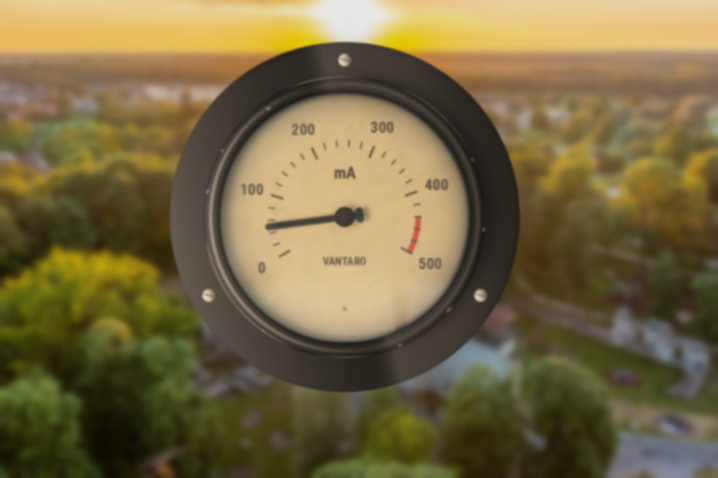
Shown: 50 mA
